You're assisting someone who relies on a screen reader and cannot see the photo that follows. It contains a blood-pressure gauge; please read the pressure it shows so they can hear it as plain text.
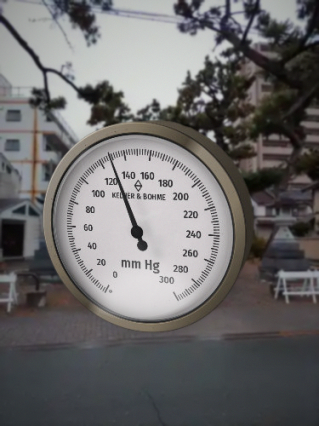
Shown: 130 mmHg
